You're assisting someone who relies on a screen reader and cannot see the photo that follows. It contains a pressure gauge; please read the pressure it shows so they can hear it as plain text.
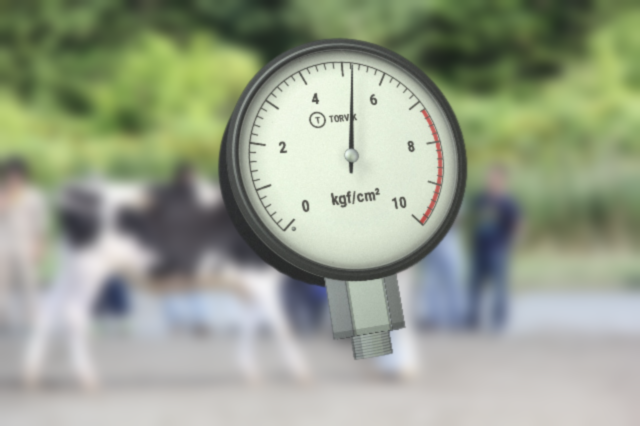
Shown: 5.2 kg/cm²
